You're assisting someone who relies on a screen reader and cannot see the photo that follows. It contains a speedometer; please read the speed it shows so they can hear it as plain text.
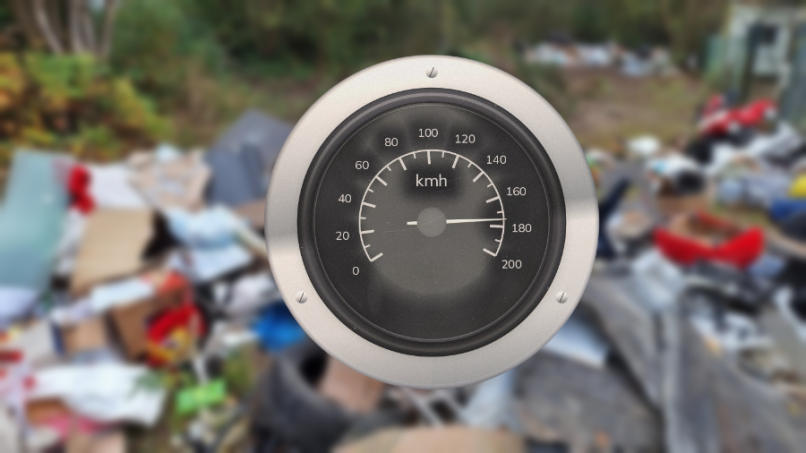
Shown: 175 km/h
